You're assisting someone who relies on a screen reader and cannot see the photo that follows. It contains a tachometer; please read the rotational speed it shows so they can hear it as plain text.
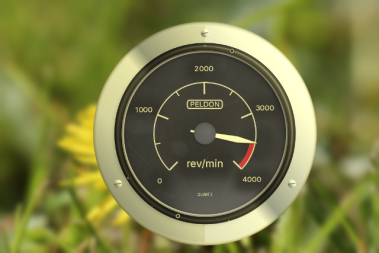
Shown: 3500 rpm
